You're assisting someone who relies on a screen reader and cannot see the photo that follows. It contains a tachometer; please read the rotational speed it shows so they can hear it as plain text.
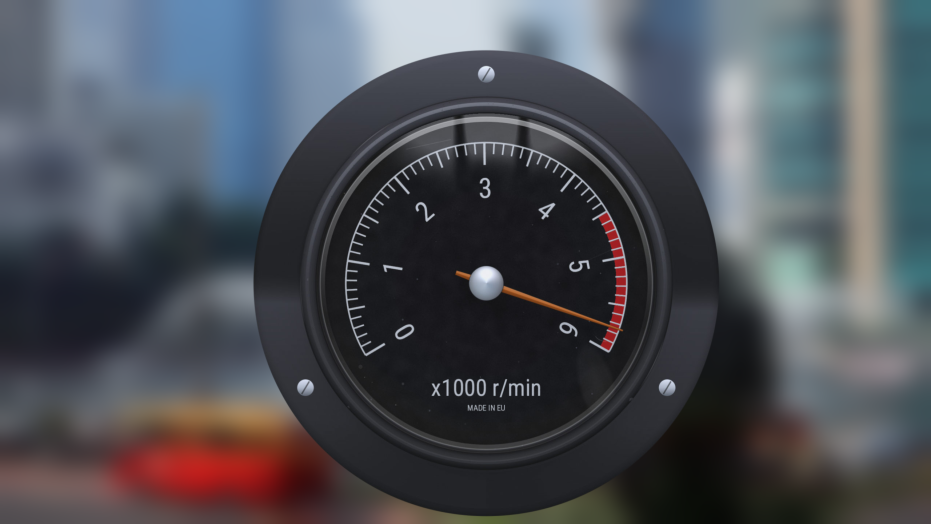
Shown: 5750 rpm
